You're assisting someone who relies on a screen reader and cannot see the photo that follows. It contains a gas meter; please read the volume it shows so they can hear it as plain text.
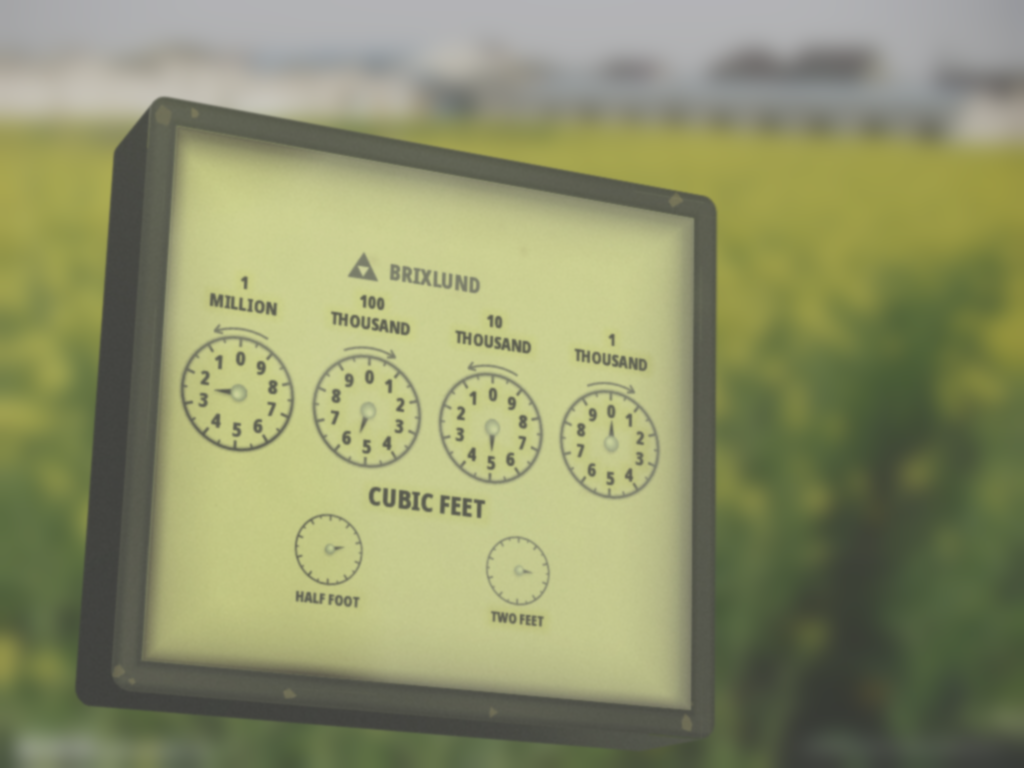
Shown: 255000 ft³
